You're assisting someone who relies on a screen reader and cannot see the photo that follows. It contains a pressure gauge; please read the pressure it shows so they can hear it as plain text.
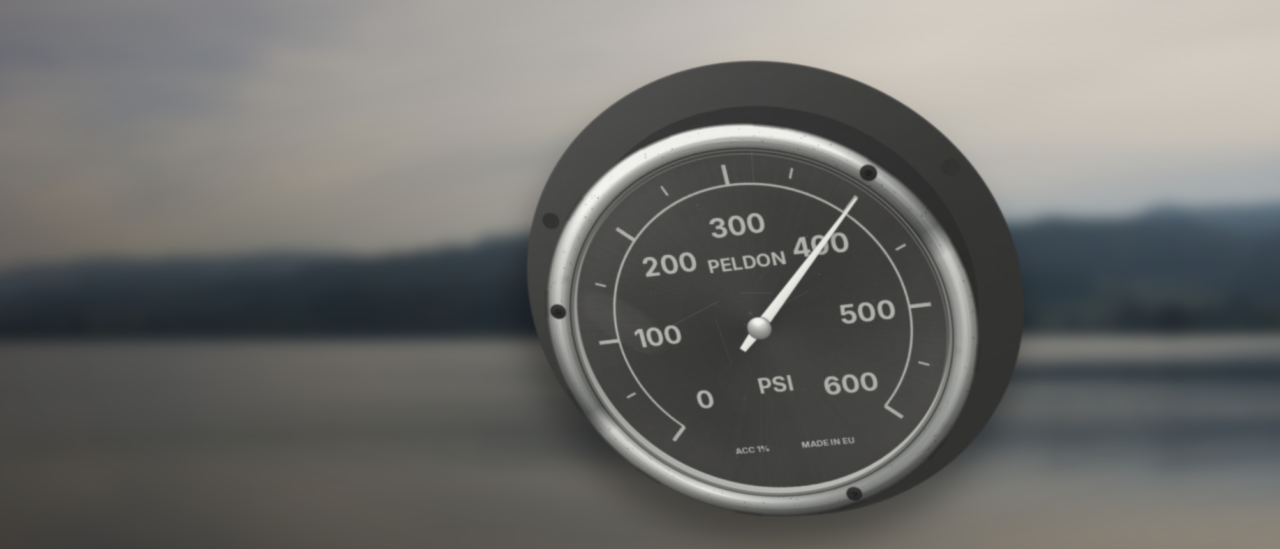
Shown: 400 psi
